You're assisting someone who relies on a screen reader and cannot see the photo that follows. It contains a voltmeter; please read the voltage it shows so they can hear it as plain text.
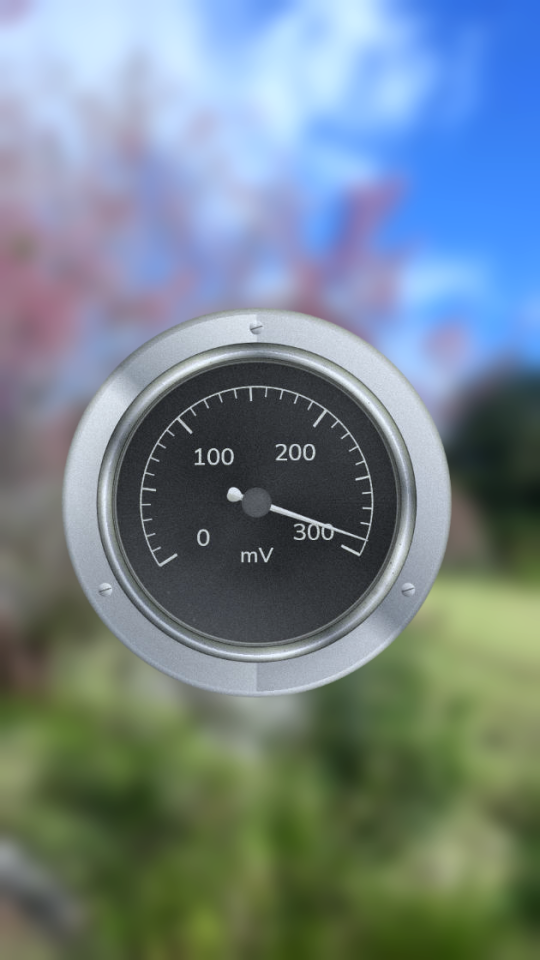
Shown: 290 mV
